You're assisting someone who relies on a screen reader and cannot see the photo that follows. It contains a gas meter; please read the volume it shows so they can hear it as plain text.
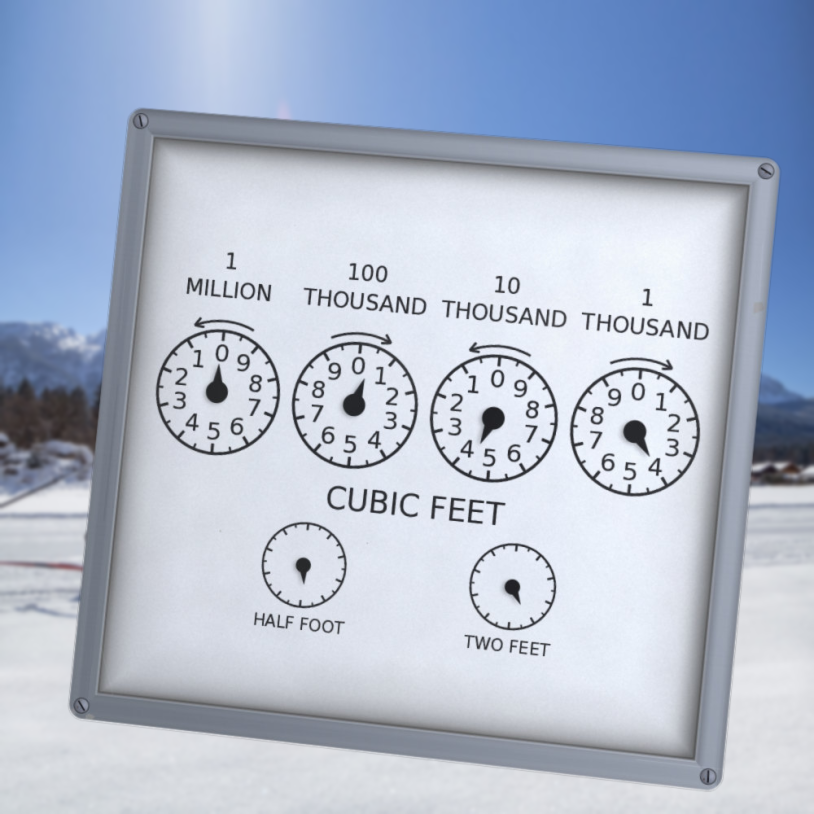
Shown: 4400 ft³
